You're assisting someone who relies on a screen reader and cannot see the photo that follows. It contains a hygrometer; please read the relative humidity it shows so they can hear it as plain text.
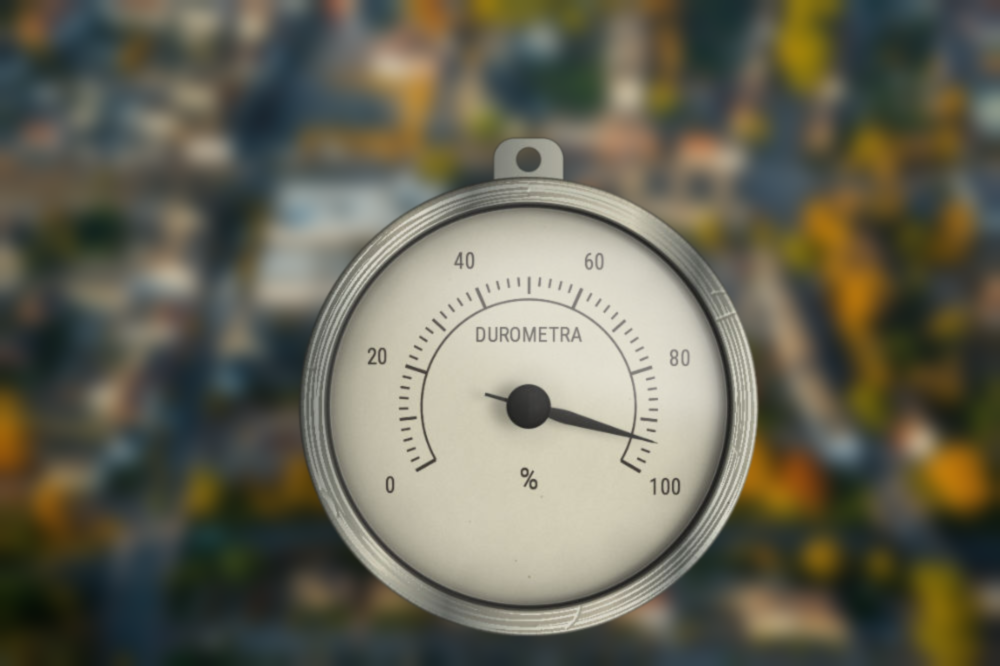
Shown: 94 %
